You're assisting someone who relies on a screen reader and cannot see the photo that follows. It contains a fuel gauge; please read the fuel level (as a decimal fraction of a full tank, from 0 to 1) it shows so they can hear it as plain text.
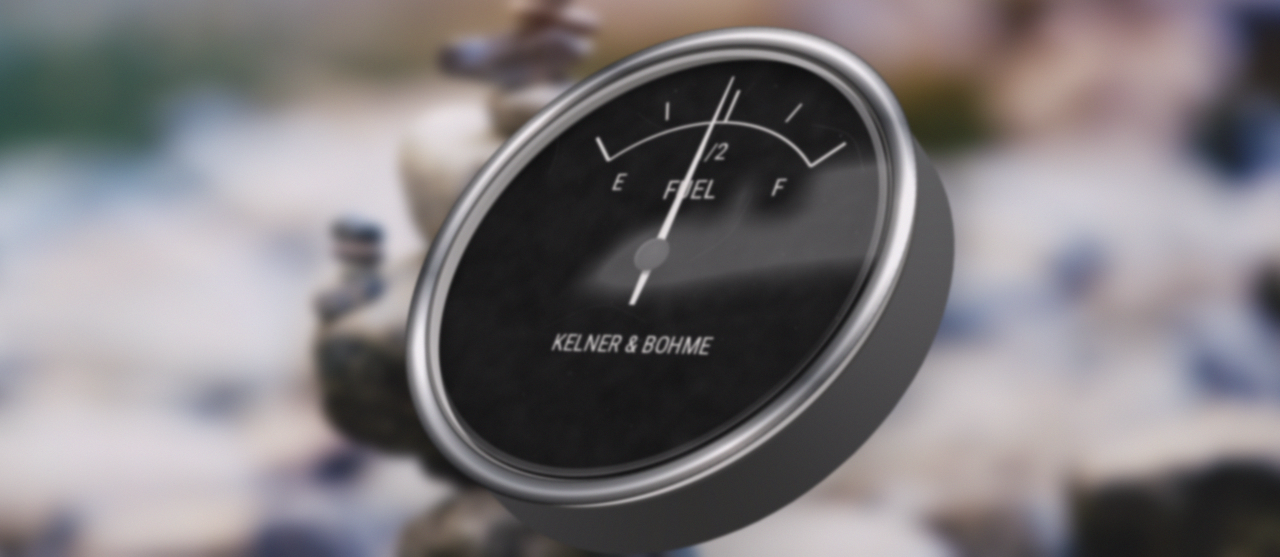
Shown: 0.5
